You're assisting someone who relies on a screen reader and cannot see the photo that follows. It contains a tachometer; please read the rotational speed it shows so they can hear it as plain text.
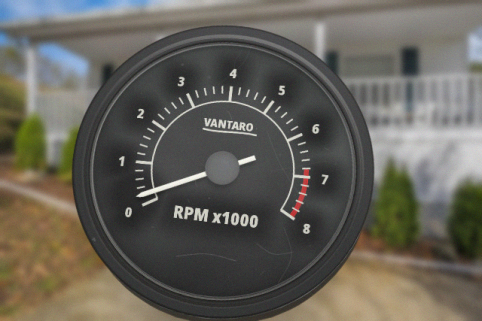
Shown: 200 rpm
